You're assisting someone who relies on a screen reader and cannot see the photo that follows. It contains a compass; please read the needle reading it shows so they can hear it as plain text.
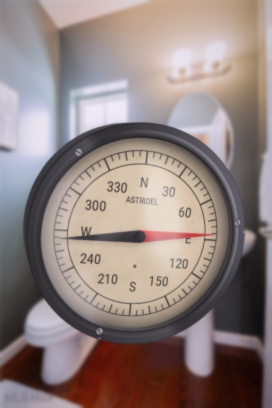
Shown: 85 °
